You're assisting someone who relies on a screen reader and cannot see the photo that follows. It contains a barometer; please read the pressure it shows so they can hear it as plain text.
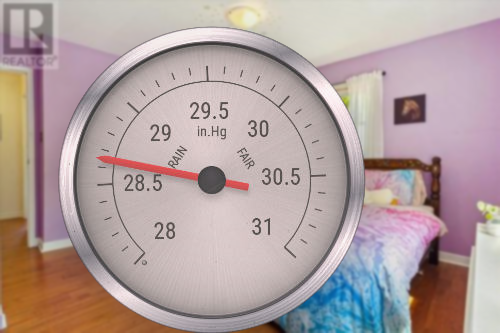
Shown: 28.65 inHg
